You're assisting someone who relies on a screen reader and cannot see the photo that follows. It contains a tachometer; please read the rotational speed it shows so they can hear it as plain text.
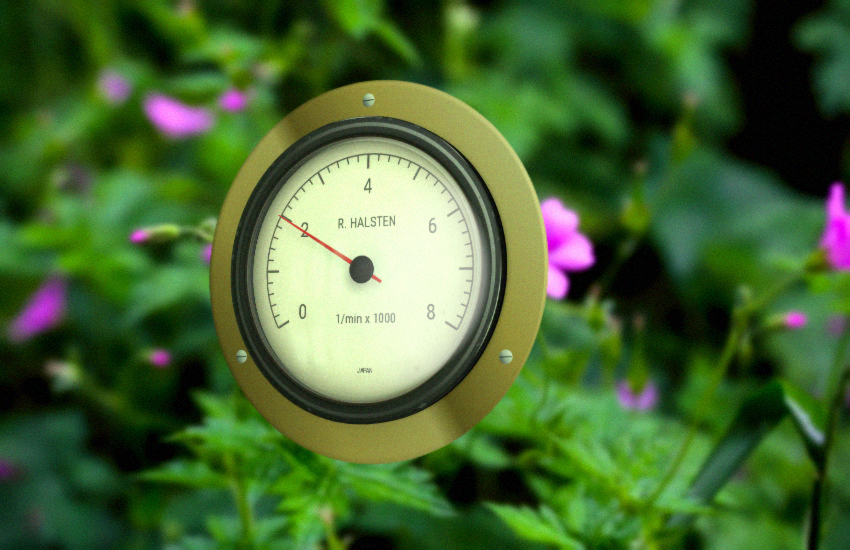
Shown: 2000 rpm
